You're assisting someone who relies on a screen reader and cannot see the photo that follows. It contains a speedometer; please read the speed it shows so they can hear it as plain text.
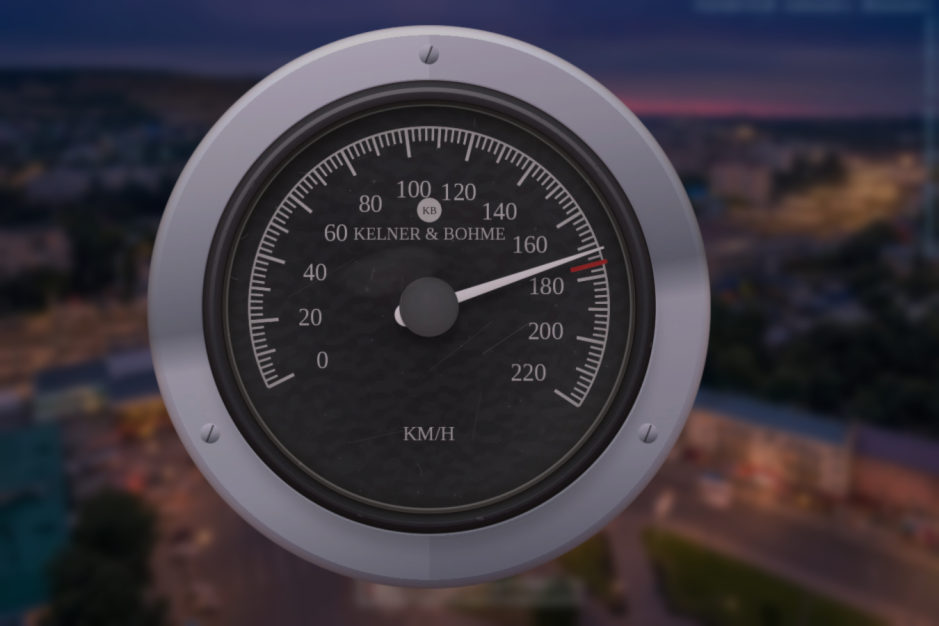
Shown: 172 km/h
